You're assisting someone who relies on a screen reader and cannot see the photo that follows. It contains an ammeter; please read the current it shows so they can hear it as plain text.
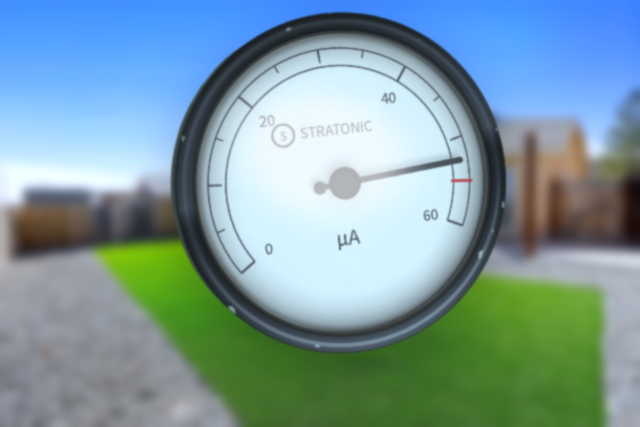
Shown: 52.5 µA
